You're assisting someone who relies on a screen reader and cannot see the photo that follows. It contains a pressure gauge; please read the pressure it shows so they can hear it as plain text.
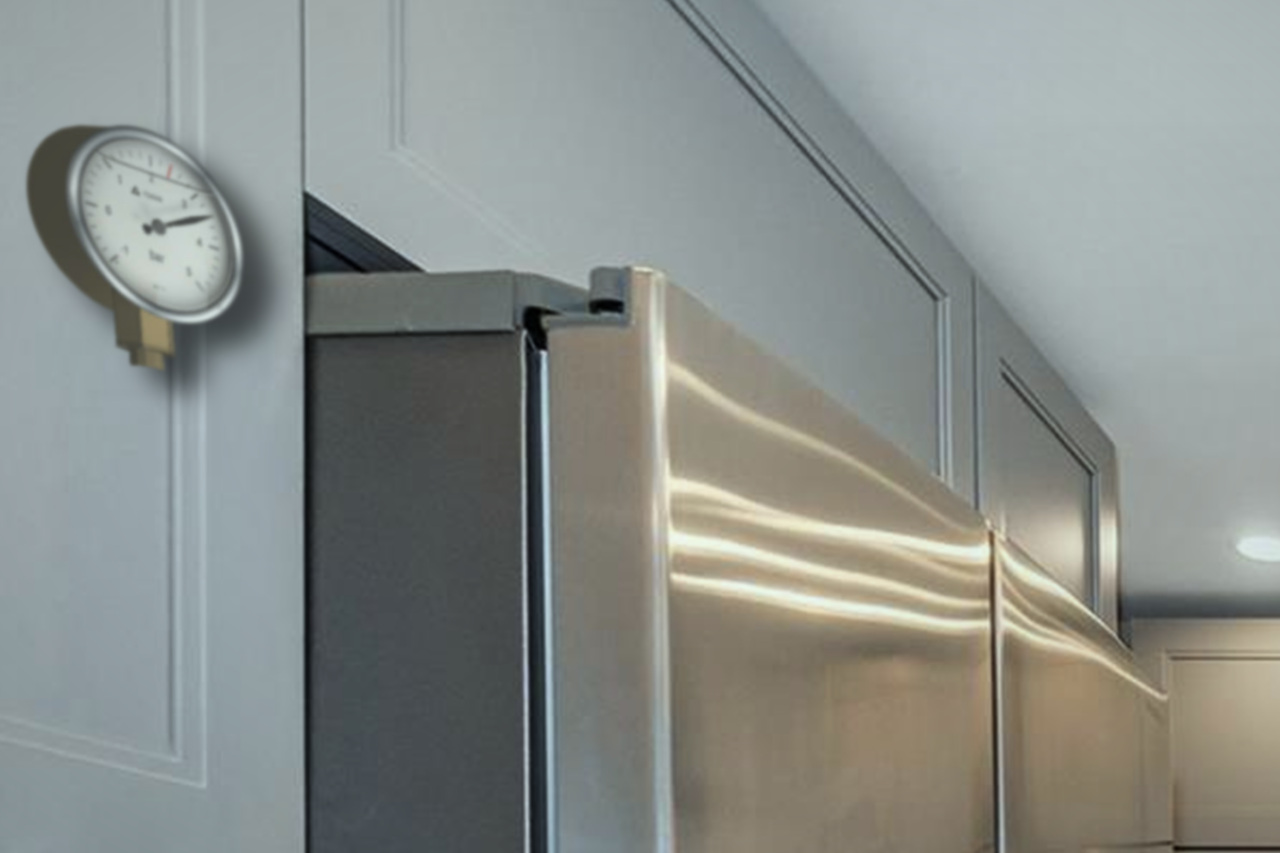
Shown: 3.4 bar
